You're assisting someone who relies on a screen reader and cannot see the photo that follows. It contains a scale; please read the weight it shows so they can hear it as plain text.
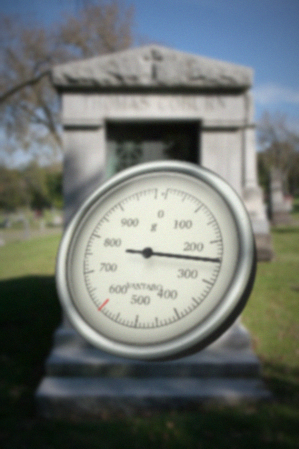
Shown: 250 g
